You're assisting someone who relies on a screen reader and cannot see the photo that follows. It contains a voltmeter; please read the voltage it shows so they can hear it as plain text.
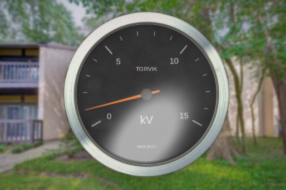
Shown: 1 kV
